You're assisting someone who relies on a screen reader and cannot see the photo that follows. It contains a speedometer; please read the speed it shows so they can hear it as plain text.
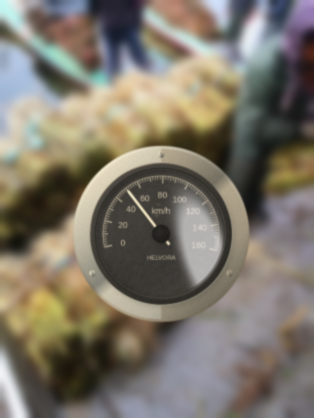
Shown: 50 km/h
